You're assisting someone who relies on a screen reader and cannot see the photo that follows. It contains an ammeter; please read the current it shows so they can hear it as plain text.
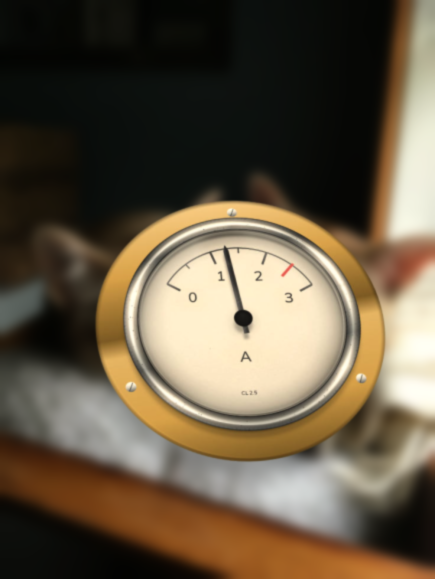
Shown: 1.25 A
